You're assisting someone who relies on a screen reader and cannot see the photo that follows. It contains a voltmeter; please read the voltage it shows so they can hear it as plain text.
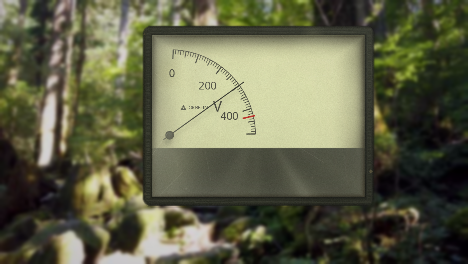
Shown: 300 V
